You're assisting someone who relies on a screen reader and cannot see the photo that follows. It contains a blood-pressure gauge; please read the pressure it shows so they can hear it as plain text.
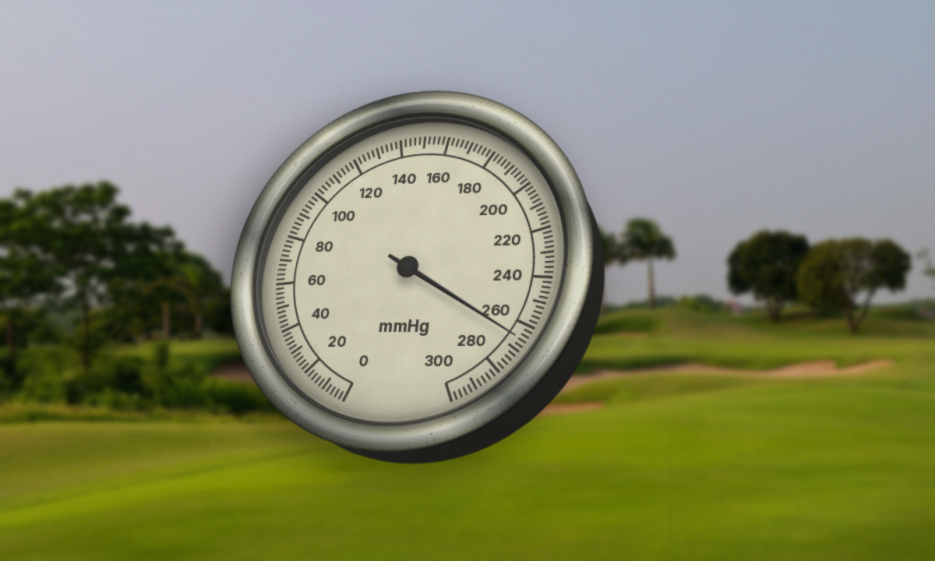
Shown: 266 mmHg
